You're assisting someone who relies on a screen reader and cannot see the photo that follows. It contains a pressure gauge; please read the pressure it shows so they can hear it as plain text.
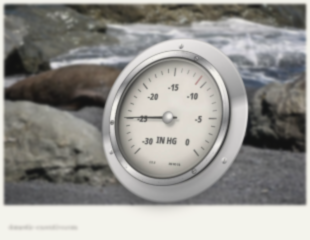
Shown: -25 inHg
